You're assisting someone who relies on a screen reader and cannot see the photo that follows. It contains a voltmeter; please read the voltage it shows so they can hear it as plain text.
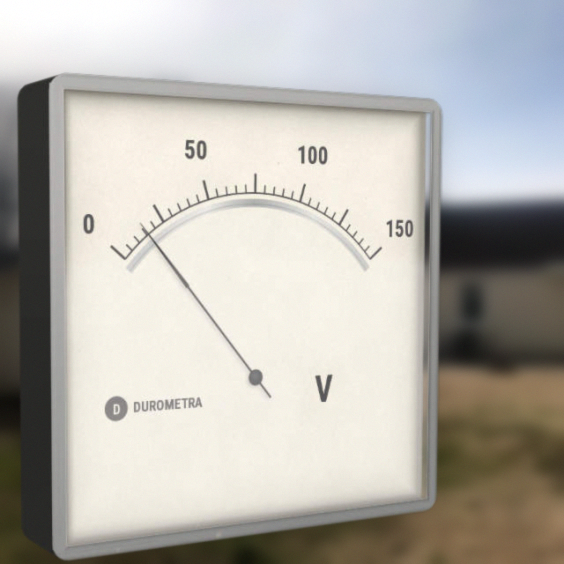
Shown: 15 V
